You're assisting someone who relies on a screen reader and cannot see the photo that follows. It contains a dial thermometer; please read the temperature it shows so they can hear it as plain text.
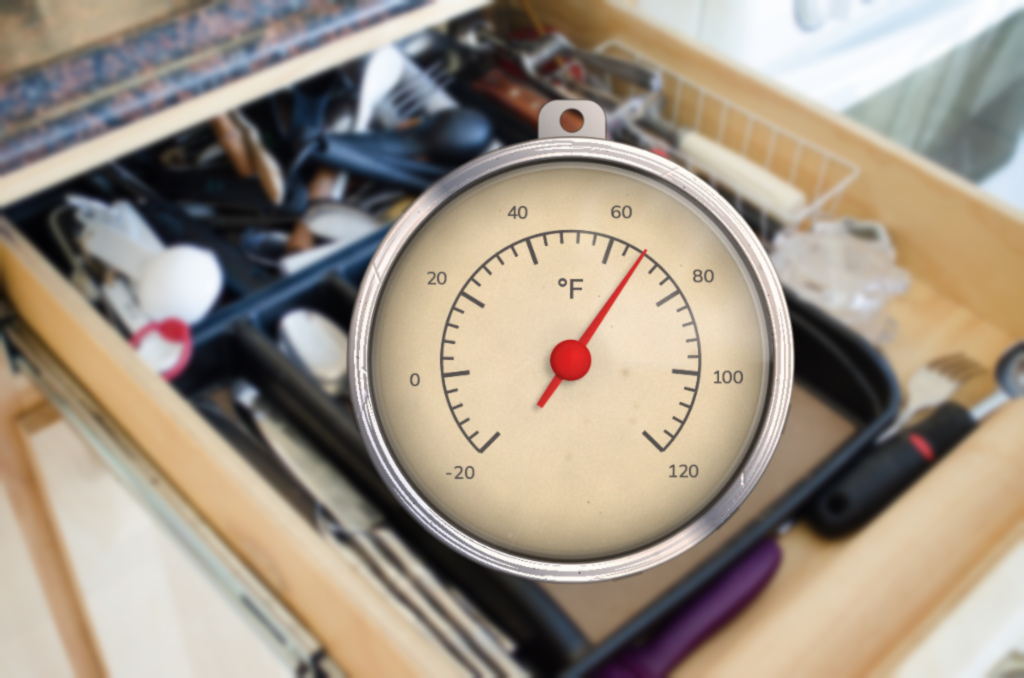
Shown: 68 °F
